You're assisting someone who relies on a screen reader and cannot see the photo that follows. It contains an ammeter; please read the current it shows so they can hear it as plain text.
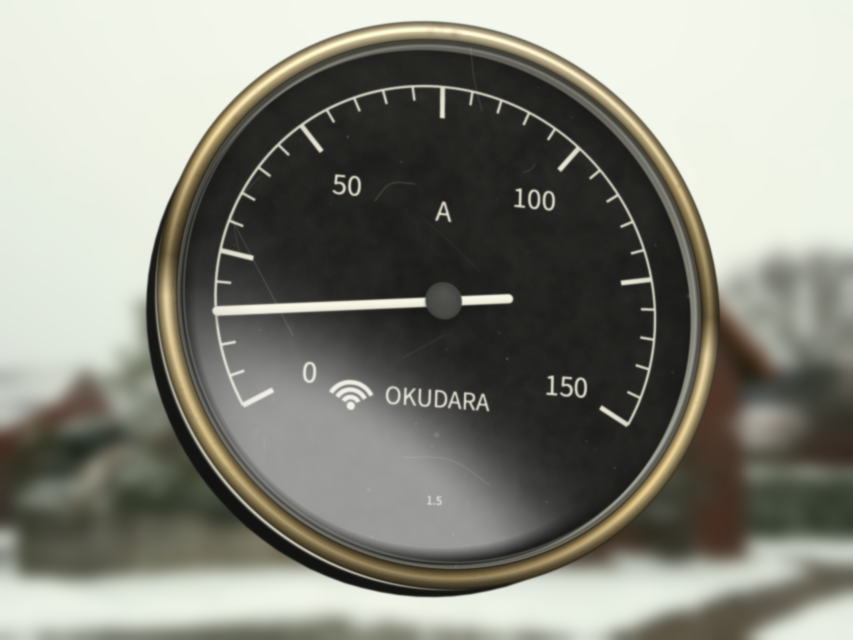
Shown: 15 A
